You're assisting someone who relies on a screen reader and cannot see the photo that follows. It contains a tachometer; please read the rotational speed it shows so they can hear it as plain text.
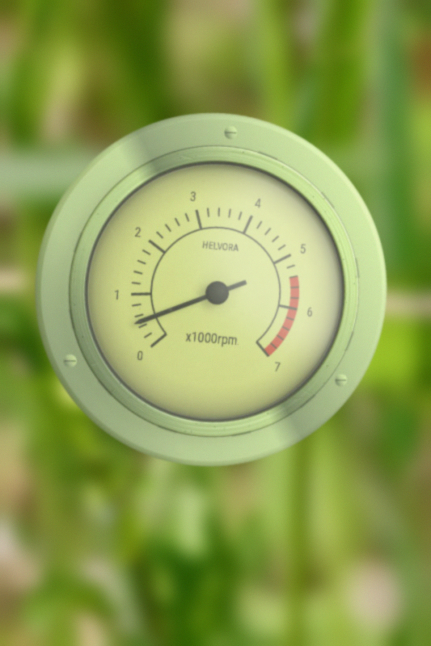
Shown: 500 rpm
